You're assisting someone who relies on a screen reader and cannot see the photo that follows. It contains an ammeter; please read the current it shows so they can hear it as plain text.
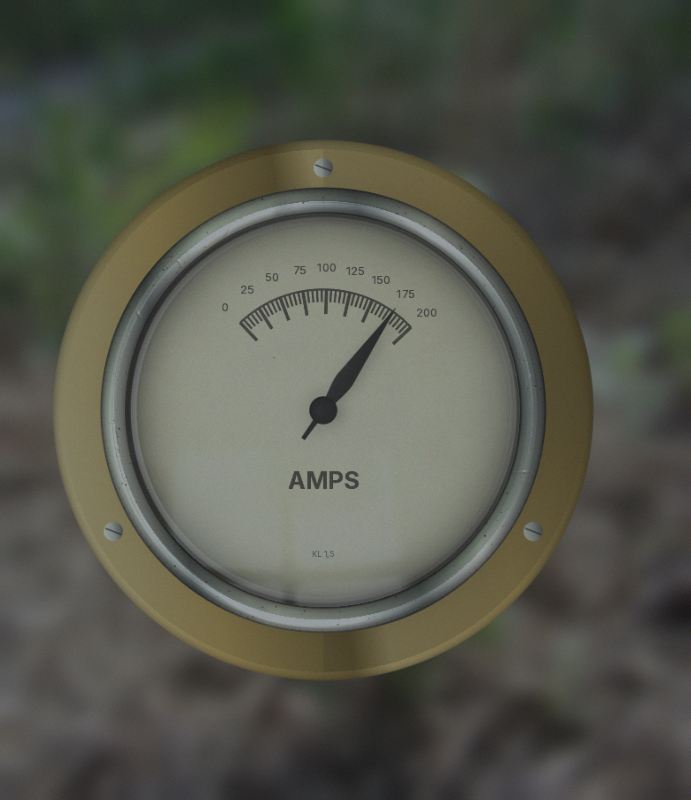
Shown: 175 A
